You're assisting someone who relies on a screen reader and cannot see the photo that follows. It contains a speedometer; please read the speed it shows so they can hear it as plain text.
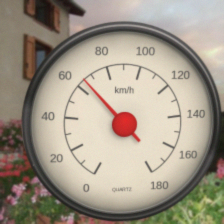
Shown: 65 km/h
